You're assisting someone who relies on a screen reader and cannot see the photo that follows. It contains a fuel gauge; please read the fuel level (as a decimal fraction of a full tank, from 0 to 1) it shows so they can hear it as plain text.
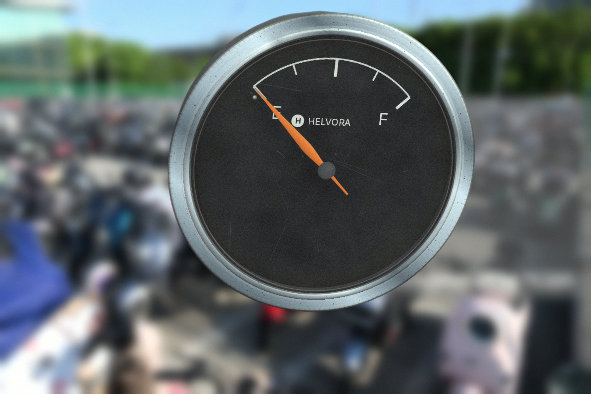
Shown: 0
